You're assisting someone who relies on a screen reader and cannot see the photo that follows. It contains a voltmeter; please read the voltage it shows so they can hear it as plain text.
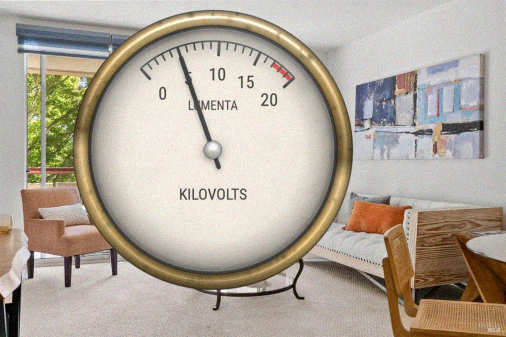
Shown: 5 kV
